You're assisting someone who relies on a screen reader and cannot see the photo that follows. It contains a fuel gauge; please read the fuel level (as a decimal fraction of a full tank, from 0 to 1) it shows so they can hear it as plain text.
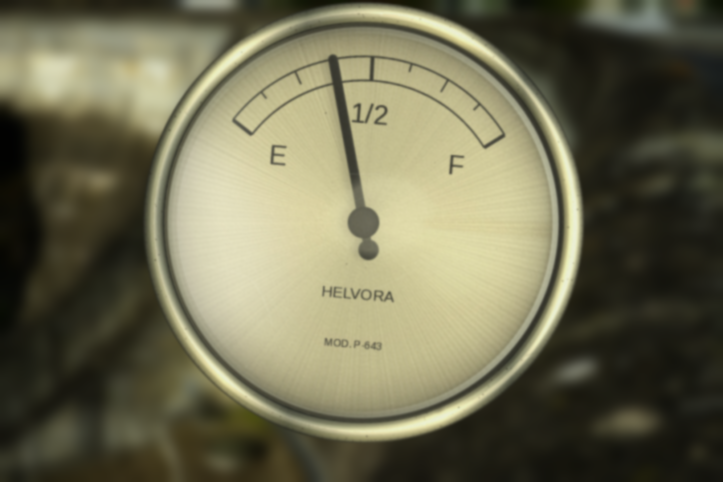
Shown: 0.375
